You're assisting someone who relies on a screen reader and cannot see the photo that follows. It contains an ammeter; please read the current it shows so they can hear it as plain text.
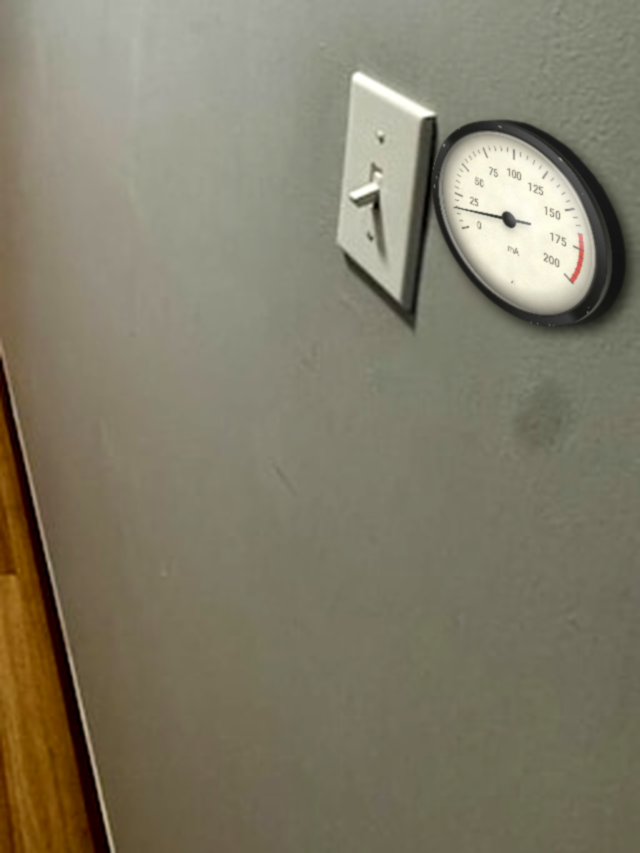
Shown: 15 mA
